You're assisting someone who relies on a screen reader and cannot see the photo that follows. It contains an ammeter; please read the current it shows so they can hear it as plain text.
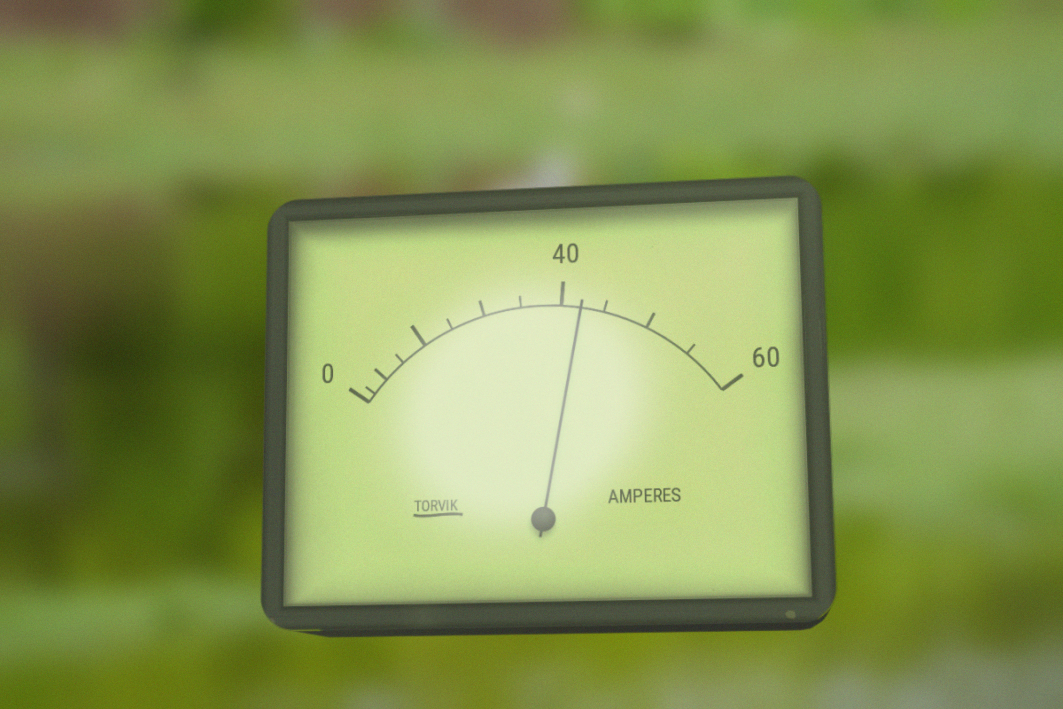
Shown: 42.5 A
